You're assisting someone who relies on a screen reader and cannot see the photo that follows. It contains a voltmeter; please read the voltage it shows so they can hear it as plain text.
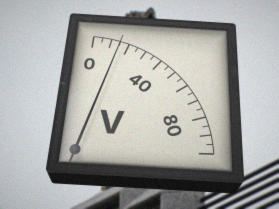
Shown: 15 V
